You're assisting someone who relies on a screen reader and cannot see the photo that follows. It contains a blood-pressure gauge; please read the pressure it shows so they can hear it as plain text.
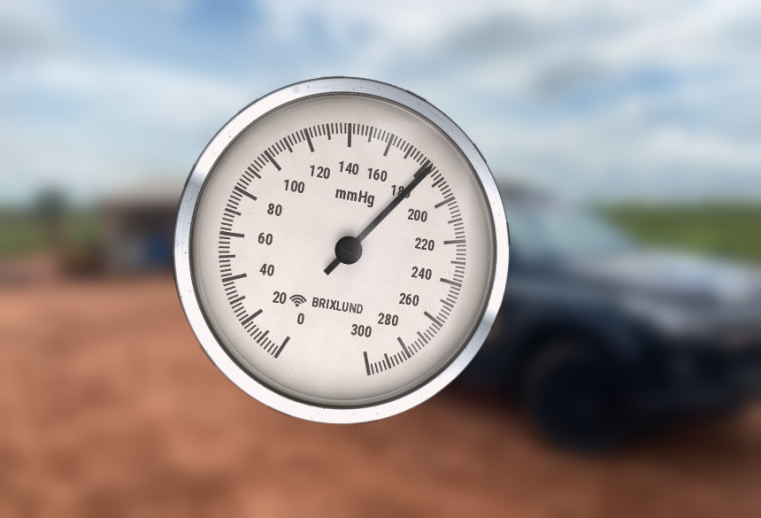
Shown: 182 mmHg
